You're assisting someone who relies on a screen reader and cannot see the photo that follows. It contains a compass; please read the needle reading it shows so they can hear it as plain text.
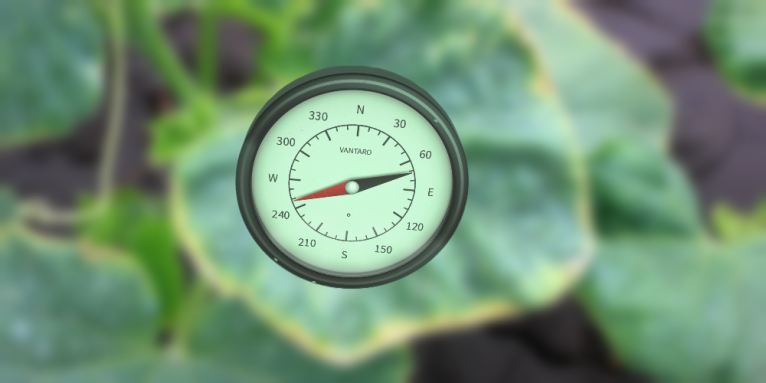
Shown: 250 °
